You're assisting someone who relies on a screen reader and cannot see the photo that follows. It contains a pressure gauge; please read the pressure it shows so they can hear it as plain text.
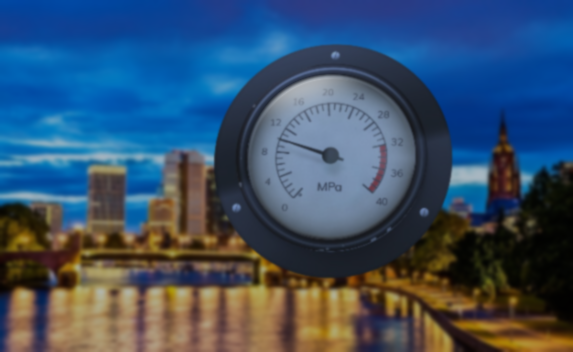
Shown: 10 MPa
